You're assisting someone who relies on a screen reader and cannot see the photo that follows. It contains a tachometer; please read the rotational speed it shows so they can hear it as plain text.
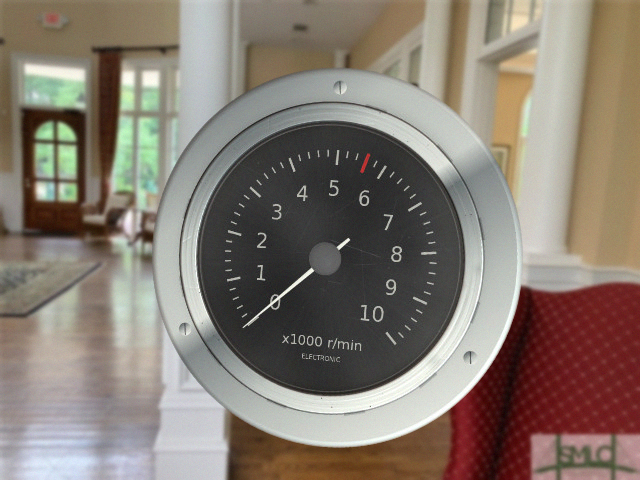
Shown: 0 rpm
